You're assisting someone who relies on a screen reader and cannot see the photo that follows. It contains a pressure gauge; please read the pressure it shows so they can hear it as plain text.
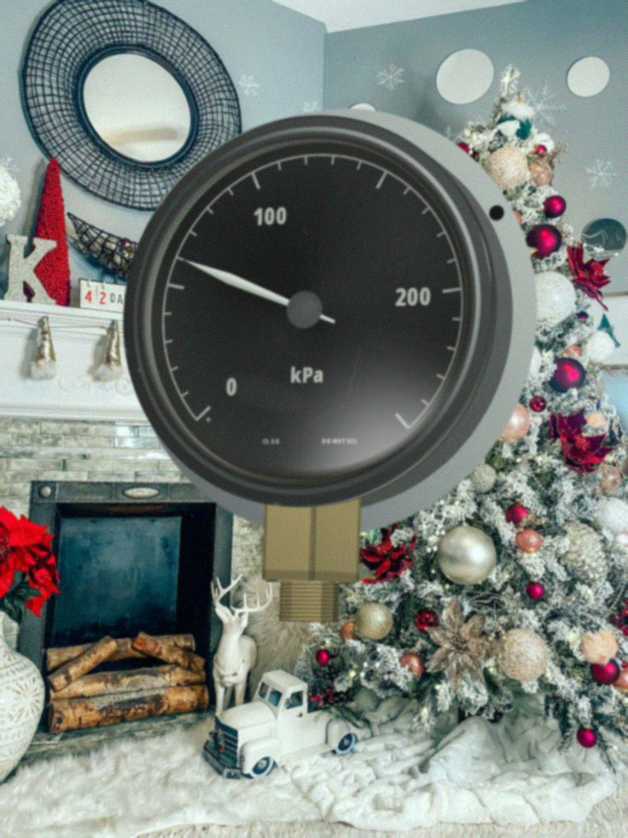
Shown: 60 kPa
